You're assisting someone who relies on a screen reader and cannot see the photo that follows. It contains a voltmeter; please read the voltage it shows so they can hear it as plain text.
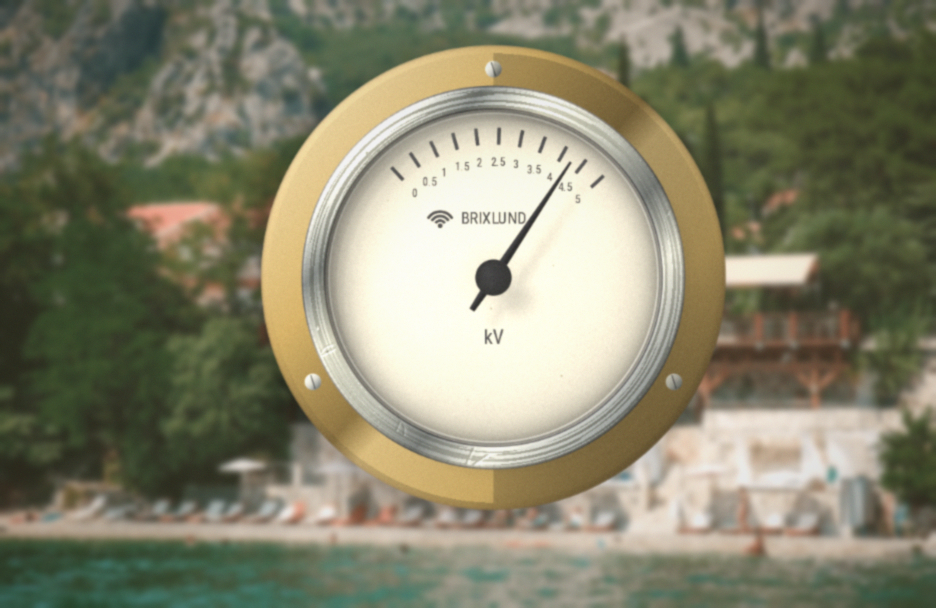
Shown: 4.25 kV
